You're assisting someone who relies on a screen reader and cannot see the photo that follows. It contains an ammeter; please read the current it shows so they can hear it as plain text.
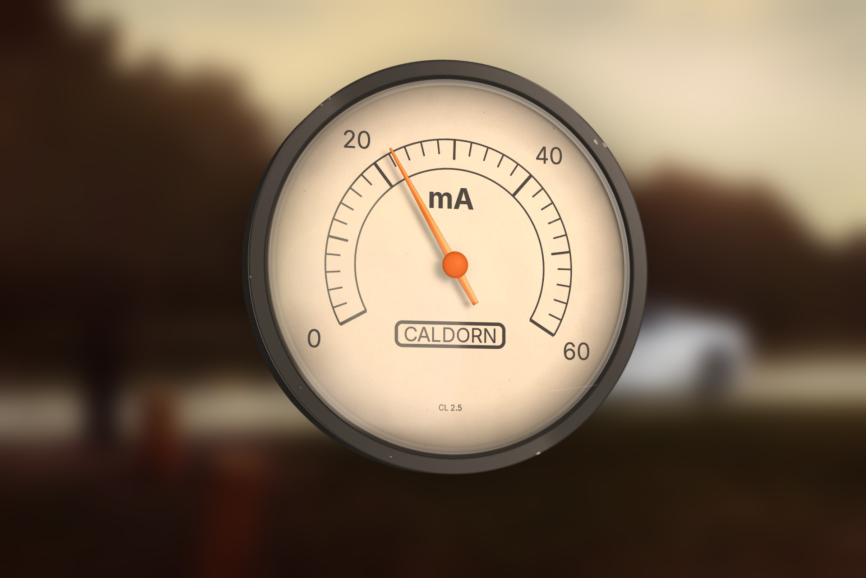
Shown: 22 mA
